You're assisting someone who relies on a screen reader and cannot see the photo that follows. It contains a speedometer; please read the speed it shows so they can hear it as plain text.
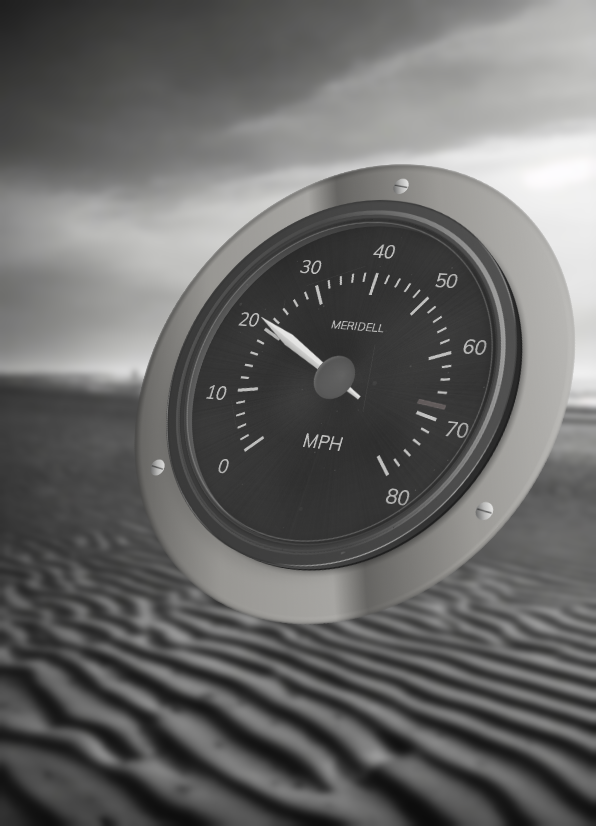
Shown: 21 mph
